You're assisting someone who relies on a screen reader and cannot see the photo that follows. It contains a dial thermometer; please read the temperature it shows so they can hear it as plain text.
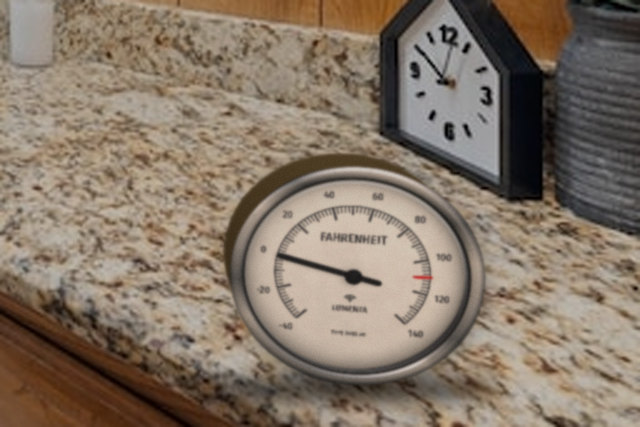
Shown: 0 °F
